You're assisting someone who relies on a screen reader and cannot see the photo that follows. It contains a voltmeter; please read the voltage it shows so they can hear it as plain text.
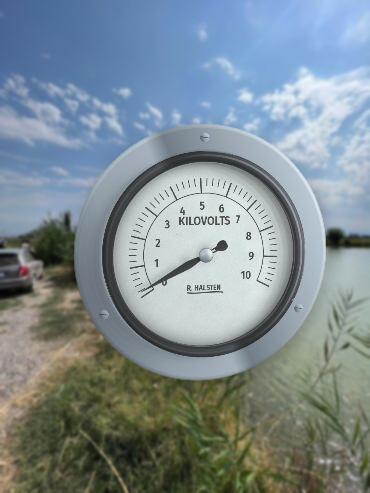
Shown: 0.2 kV
